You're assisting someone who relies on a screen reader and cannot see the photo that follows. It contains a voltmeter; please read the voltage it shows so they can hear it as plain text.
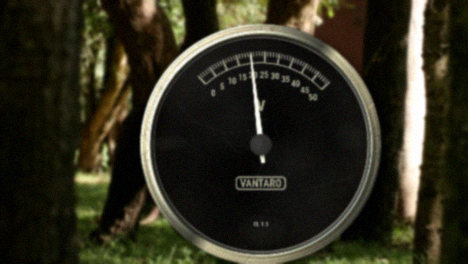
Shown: 20 V
